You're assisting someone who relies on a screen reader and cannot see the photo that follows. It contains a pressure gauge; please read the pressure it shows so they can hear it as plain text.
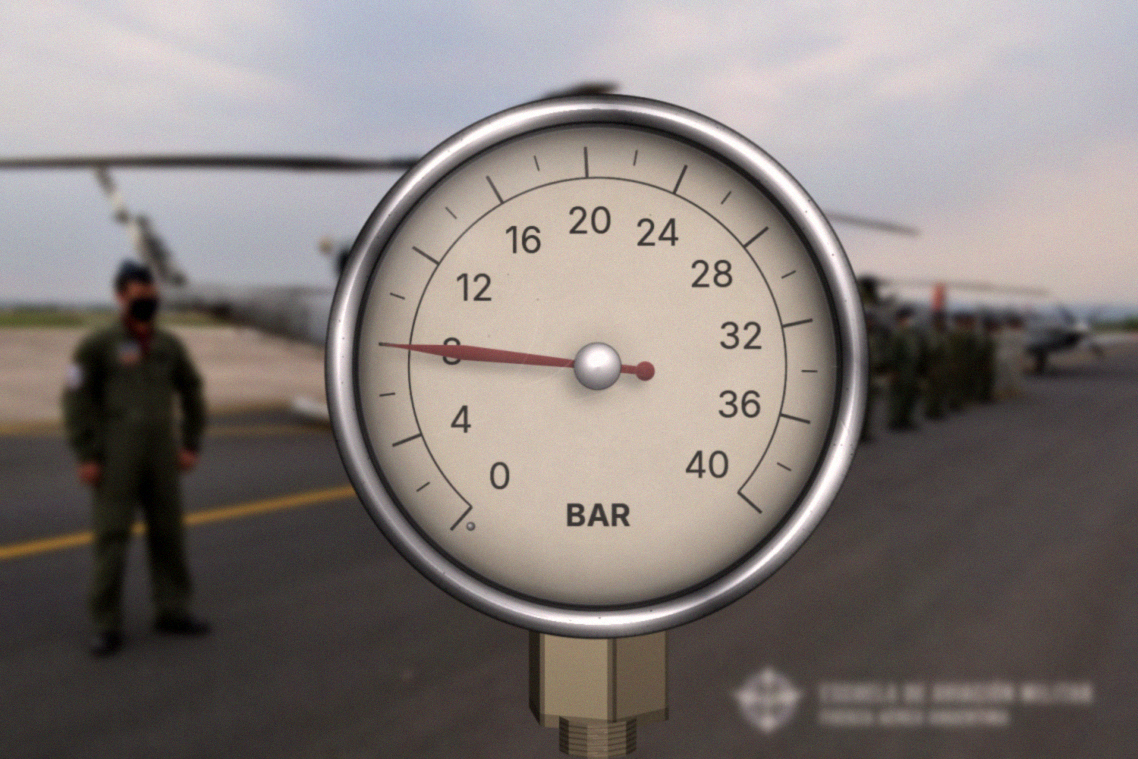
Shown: 8 bar
